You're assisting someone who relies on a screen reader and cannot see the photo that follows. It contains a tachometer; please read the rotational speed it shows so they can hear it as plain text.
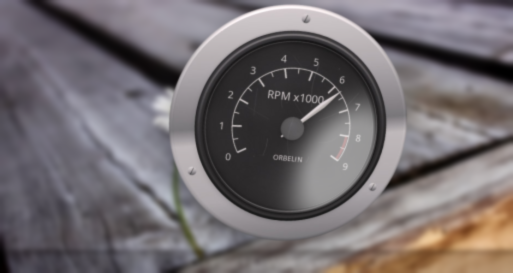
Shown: 6250 rpm
